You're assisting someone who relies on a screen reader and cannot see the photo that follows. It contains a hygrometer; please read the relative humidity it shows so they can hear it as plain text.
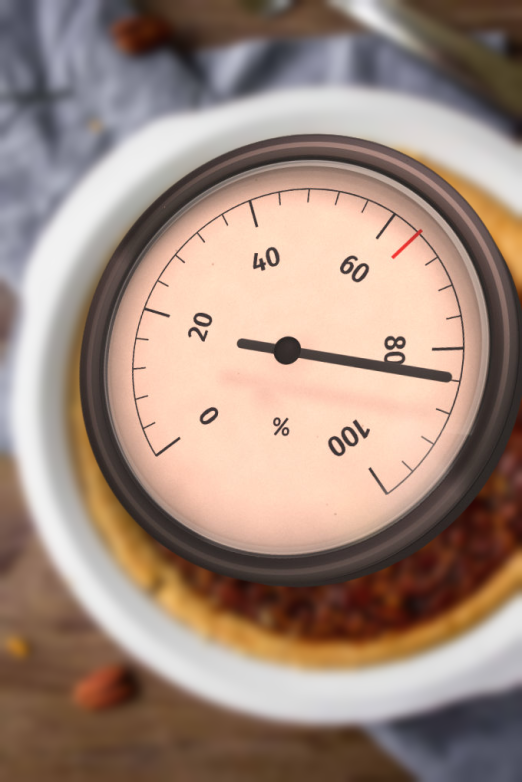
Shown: 84 %
